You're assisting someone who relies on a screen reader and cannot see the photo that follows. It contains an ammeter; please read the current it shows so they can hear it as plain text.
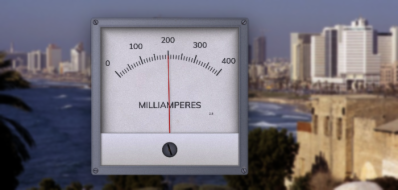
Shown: 200 mA
